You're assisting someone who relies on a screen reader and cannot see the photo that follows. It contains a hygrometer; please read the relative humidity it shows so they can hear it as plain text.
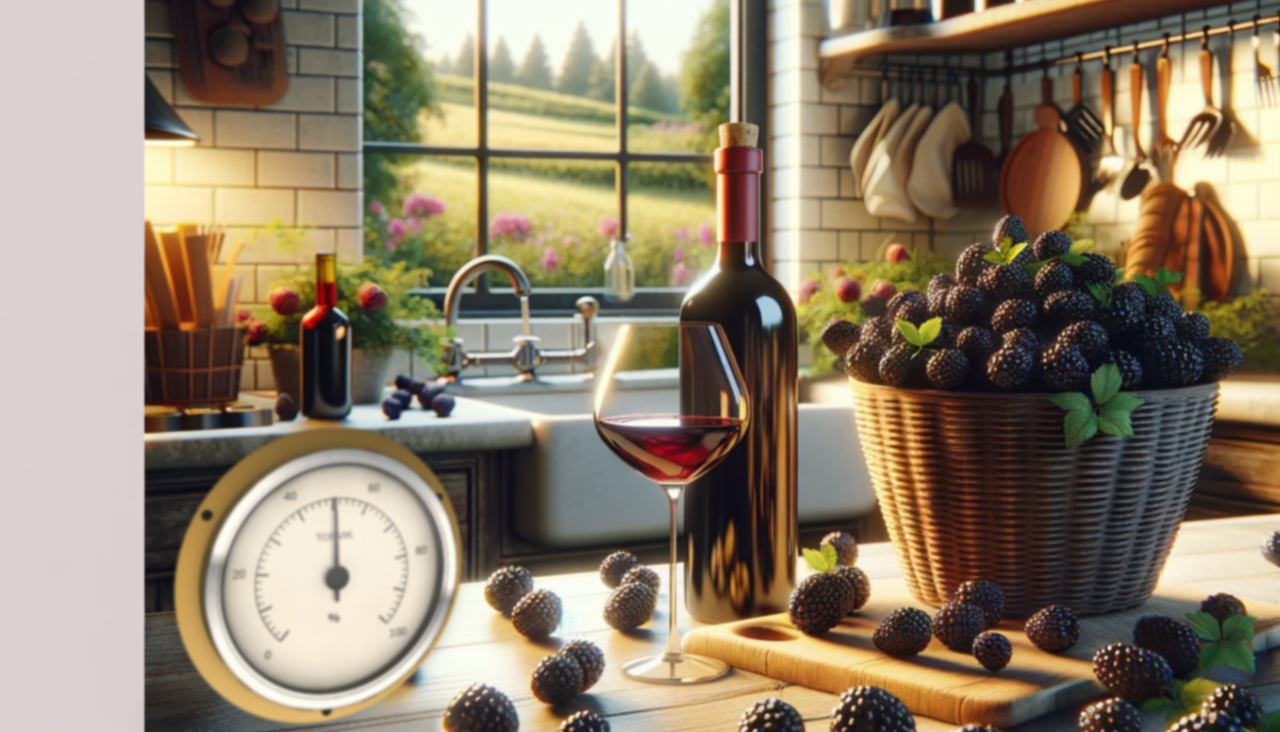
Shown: 50 %
